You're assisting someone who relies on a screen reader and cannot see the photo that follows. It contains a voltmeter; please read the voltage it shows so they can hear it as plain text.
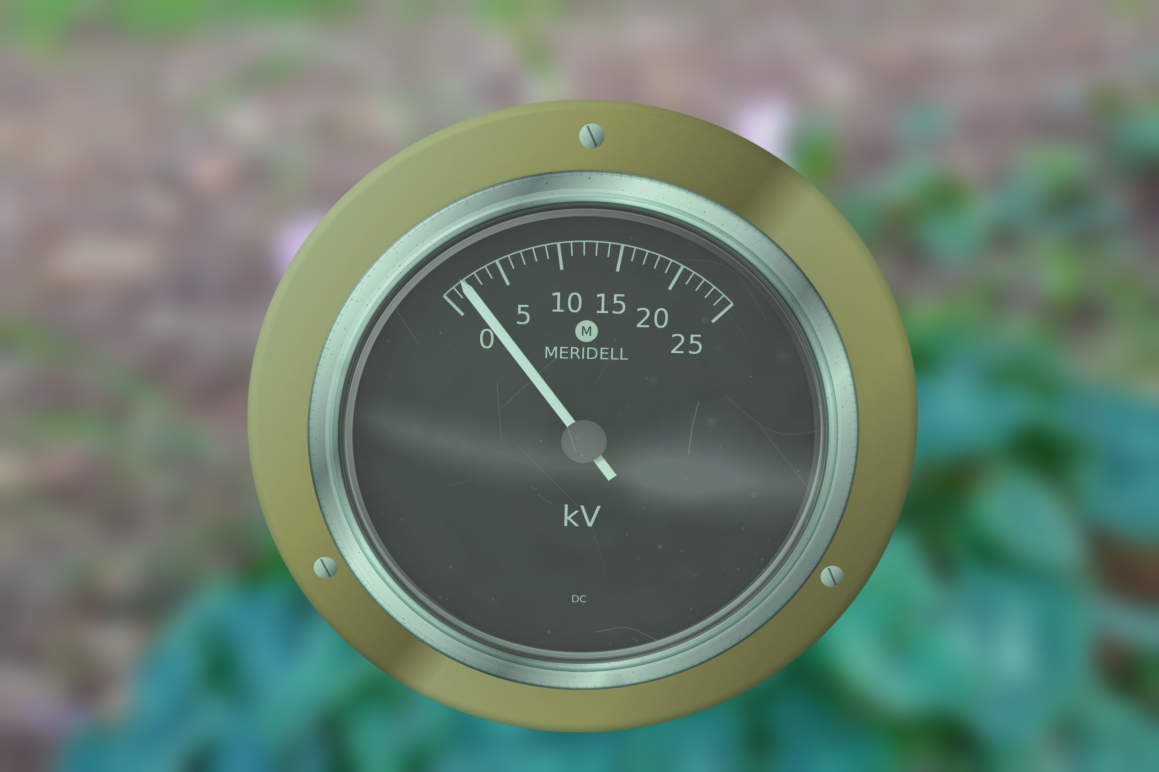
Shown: 2 kV
